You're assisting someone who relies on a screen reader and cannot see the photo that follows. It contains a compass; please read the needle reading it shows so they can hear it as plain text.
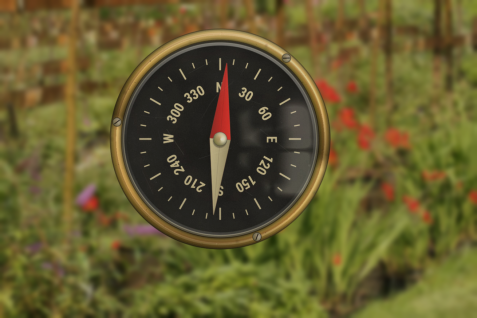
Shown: 5 °
